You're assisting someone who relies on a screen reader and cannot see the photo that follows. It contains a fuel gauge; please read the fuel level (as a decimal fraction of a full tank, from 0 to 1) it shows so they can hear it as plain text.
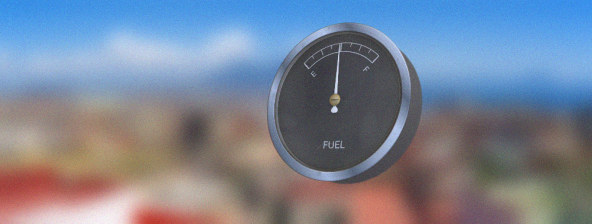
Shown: 0.5
